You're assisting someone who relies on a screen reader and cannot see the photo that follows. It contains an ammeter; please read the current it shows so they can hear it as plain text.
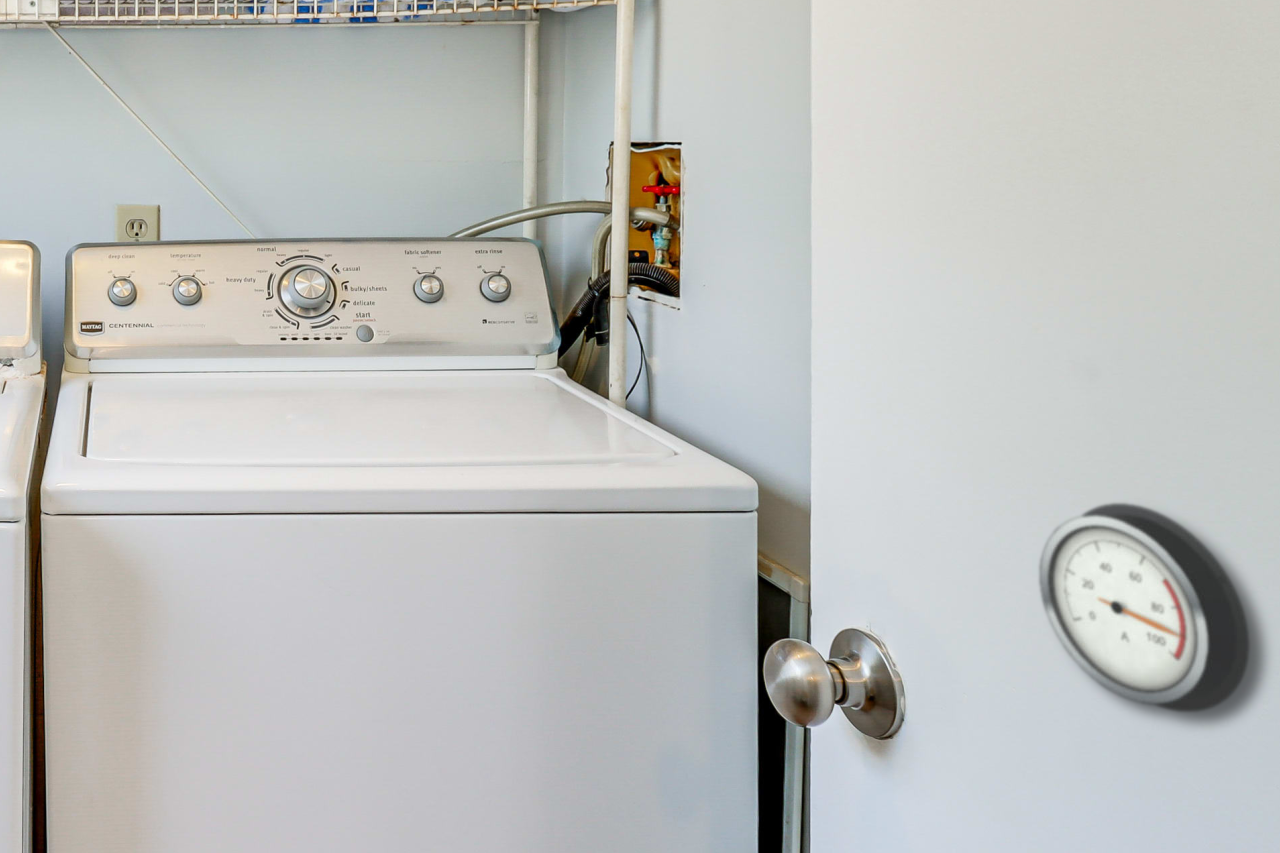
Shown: 90 A
